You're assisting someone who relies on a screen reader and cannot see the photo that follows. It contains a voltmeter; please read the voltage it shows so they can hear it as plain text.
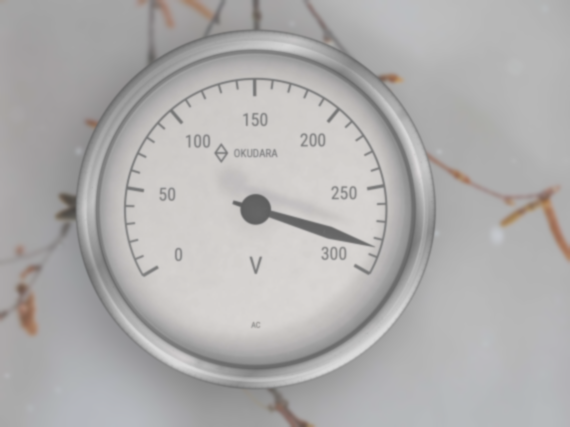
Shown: 285 V
